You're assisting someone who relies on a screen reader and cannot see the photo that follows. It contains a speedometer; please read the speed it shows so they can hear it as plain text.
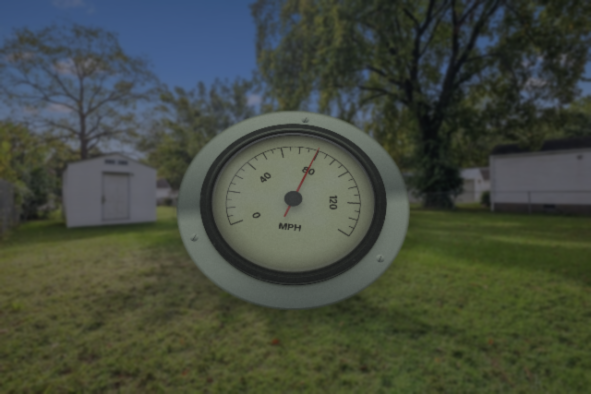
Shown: 80 mph
